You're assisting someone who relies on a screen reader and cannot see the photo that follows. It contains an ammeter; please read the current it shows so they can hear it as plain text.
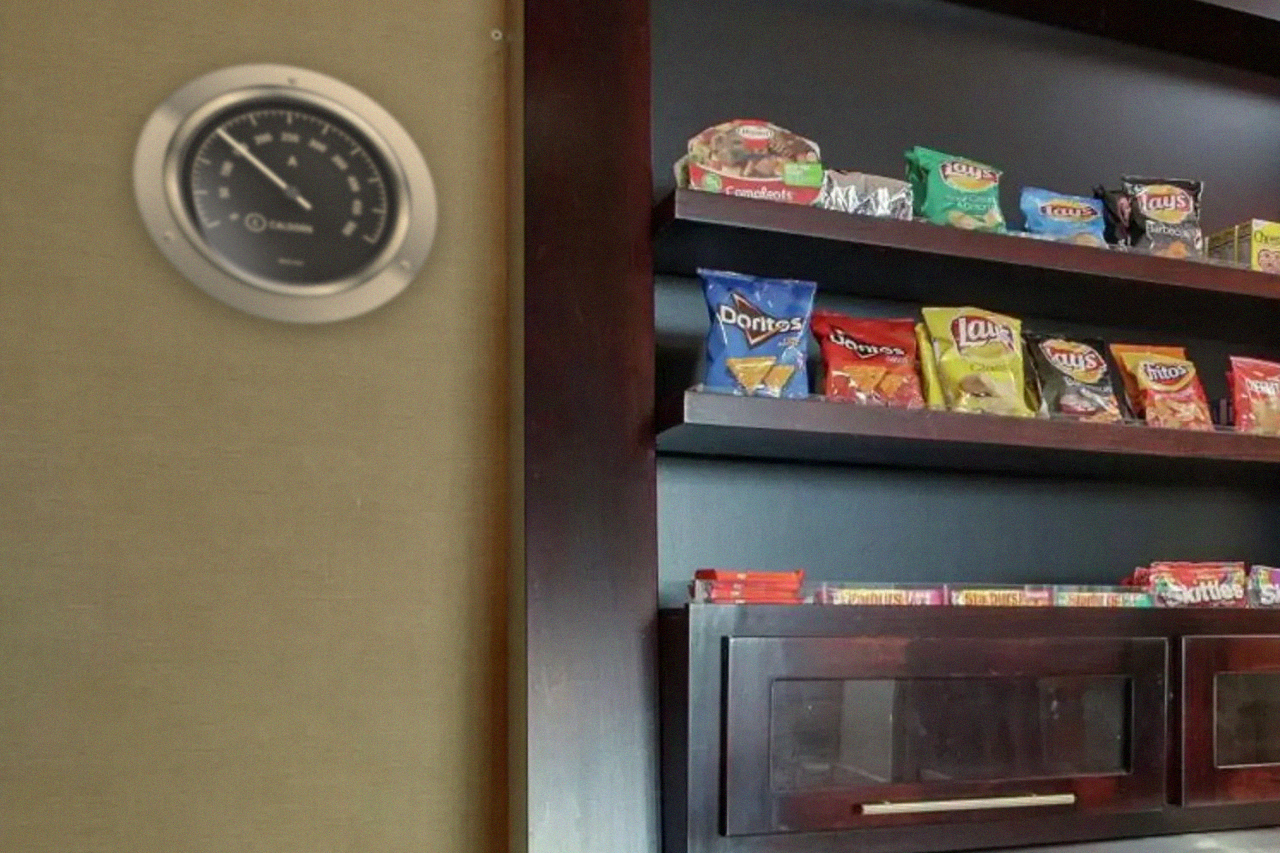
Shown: 150 A
